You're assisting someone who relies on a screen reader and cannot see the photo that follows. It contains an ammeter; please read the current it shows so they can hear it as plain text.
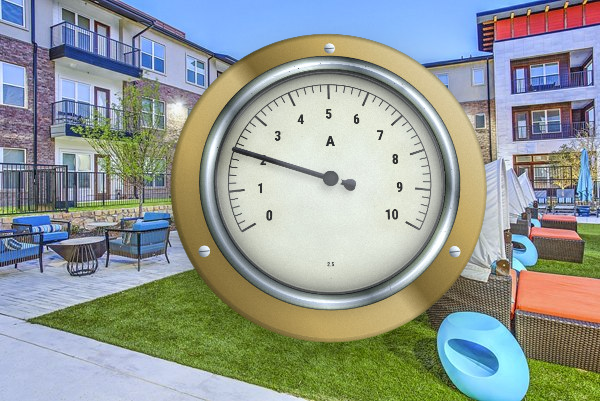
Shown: 2 A
